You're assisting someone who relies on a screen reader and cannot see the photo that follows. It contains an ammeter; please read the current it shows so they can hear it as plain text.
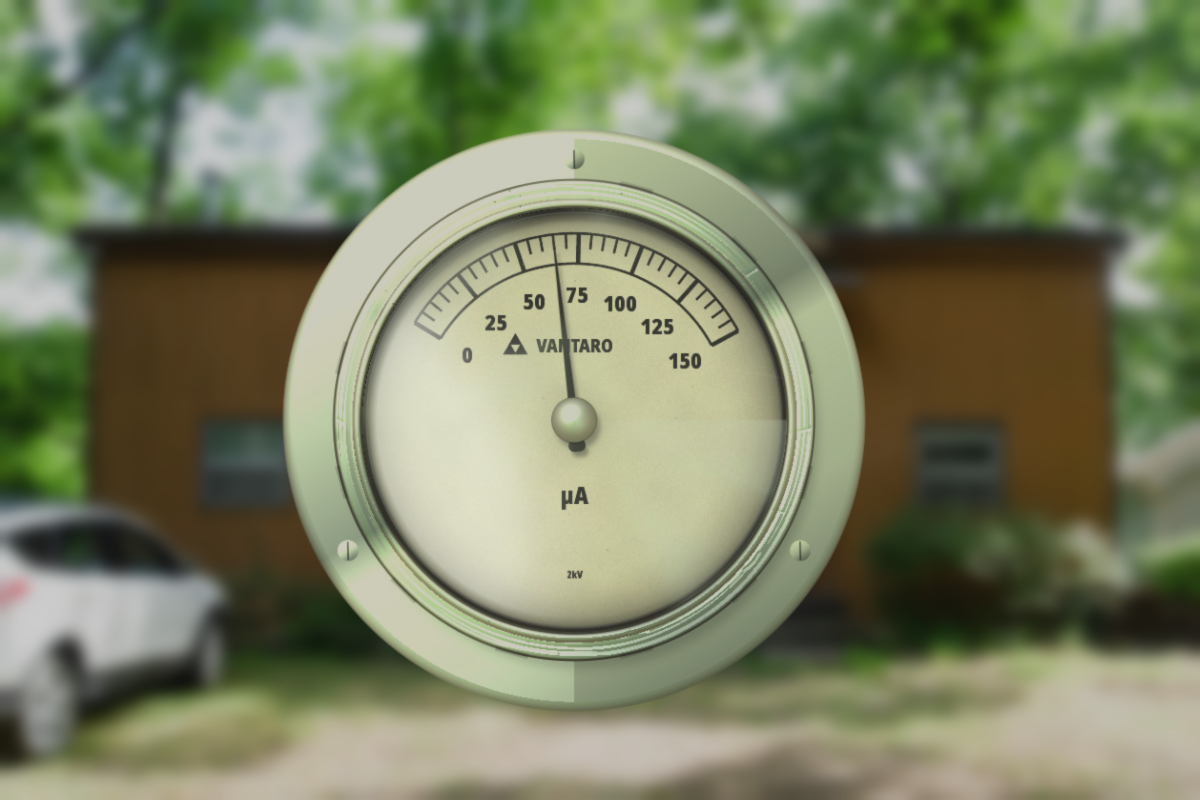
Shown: 65 µA
